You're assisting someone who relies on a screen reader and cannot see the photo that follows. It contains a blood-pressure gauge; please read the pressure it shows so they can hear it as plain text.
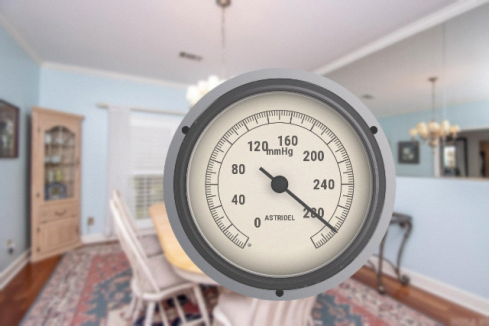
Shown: 280 mmHg
